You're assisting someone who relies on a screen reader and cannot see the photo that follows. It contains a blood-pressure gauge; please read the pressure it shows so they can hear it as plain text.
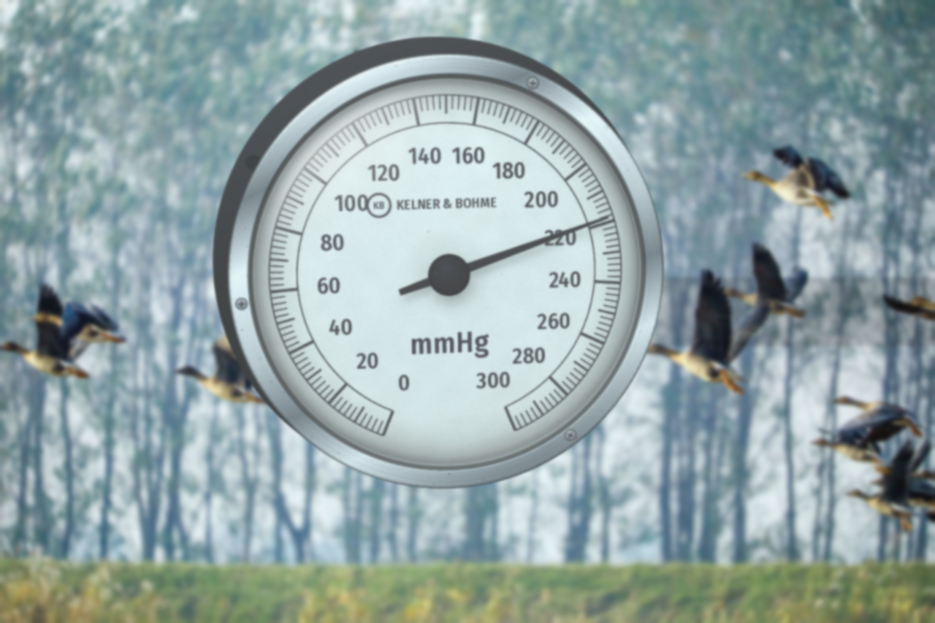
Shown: 218 mmHg
